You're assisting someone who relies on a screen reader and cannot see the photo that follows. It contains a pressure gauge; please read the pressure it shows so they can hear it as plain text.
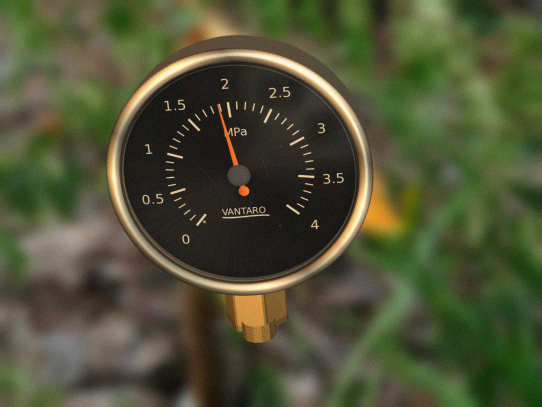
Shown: 1.9 MPa
